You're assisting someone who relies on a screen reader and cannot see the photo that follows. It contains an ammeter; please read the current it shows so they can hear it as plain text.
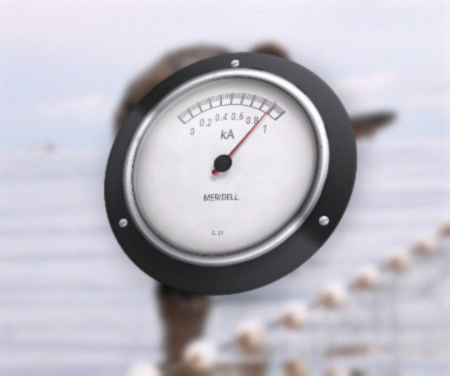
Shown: 0.9 kA
